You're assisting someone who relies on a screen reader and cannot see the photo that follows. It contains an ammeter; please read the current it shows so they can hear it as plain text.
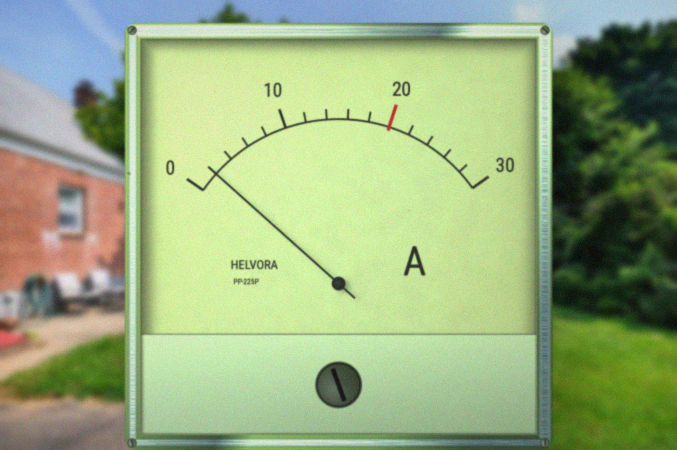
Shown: 2 A
